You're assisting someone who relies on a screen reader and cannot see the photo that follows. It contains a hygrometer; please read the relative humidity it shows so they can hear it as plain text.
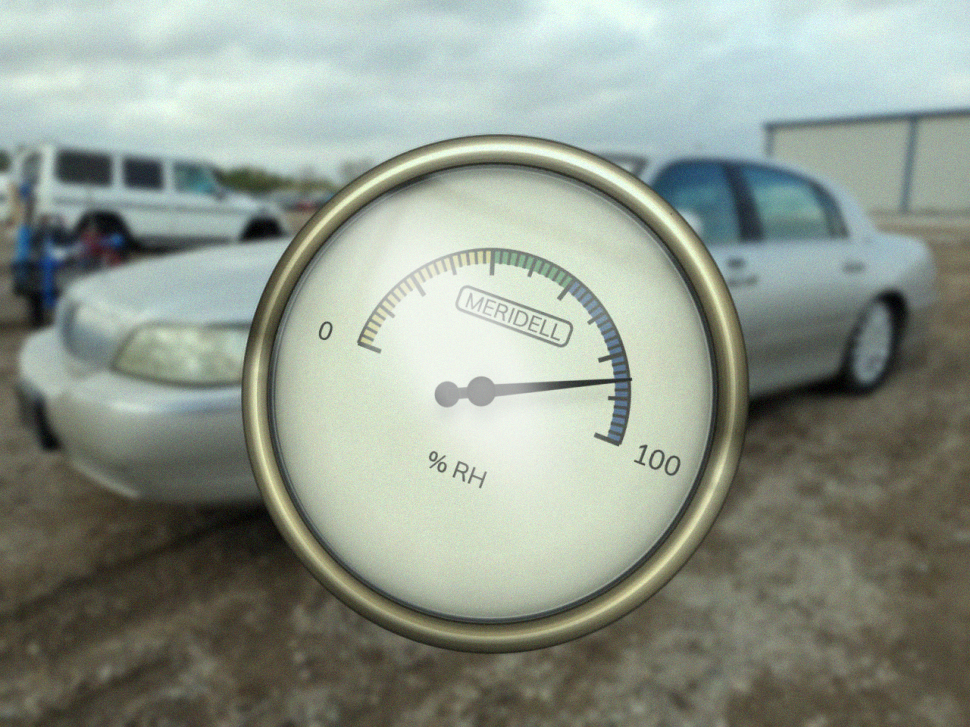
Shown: 86 %
